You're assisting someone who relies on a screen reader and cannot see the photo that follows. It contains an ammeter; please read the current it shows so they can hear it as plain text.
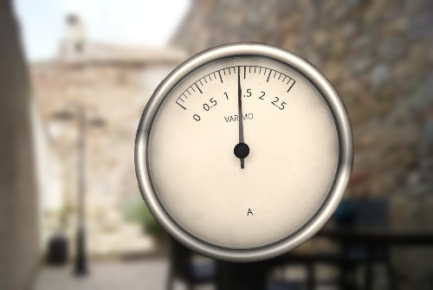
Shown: 1.4 A
